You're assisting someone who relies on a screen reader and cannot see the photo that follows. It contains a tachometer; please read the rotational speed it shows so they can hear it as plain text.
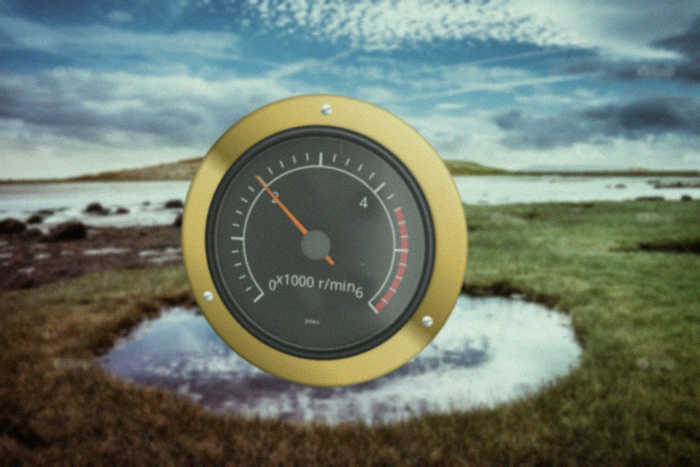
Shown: 2000 rpm
